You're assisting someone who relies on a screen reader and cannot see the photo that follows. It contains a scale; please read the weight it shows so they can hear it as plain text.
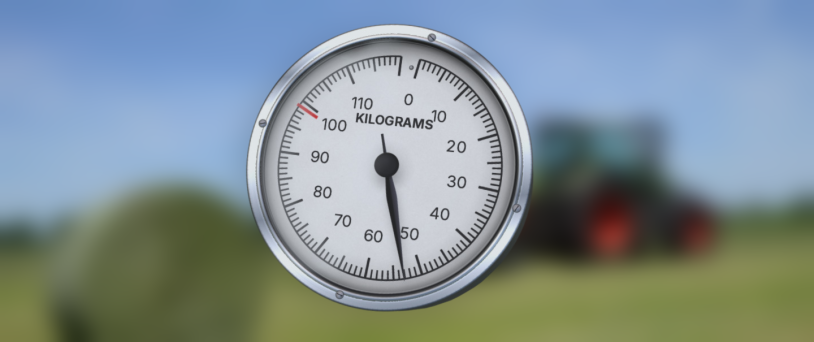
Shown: 53 kg
